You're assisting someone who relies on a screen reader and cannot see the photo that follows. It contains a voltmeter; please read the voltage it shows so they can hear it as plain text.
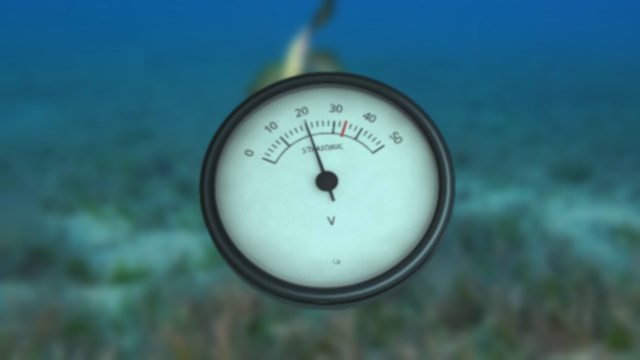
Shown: 20 V
